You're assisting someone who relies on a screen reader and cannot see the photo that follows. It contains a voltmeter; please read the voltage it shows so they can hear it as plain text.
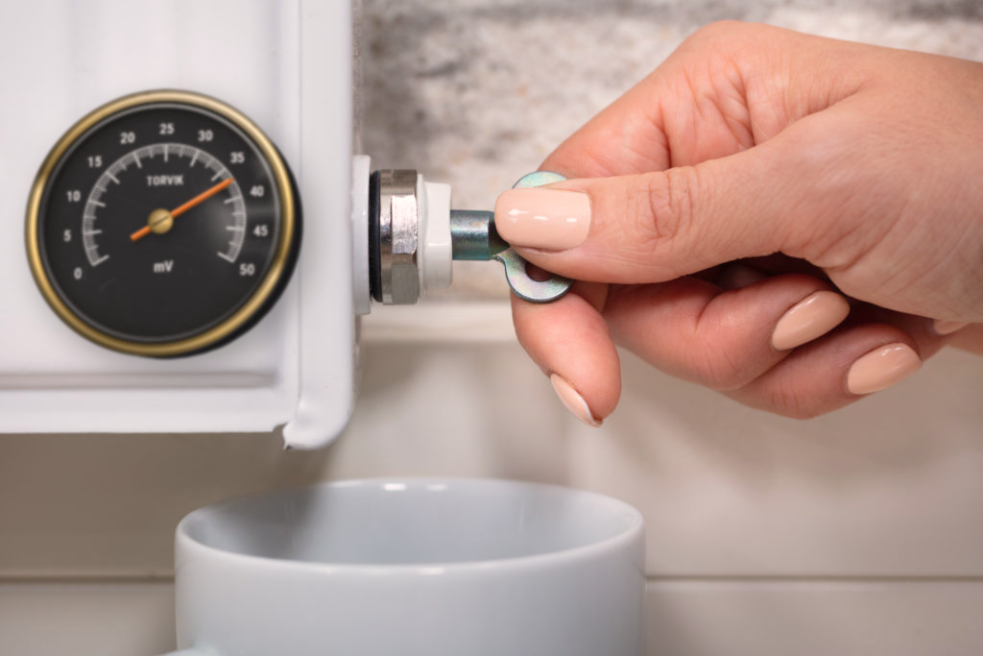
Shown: 37.5 mV
